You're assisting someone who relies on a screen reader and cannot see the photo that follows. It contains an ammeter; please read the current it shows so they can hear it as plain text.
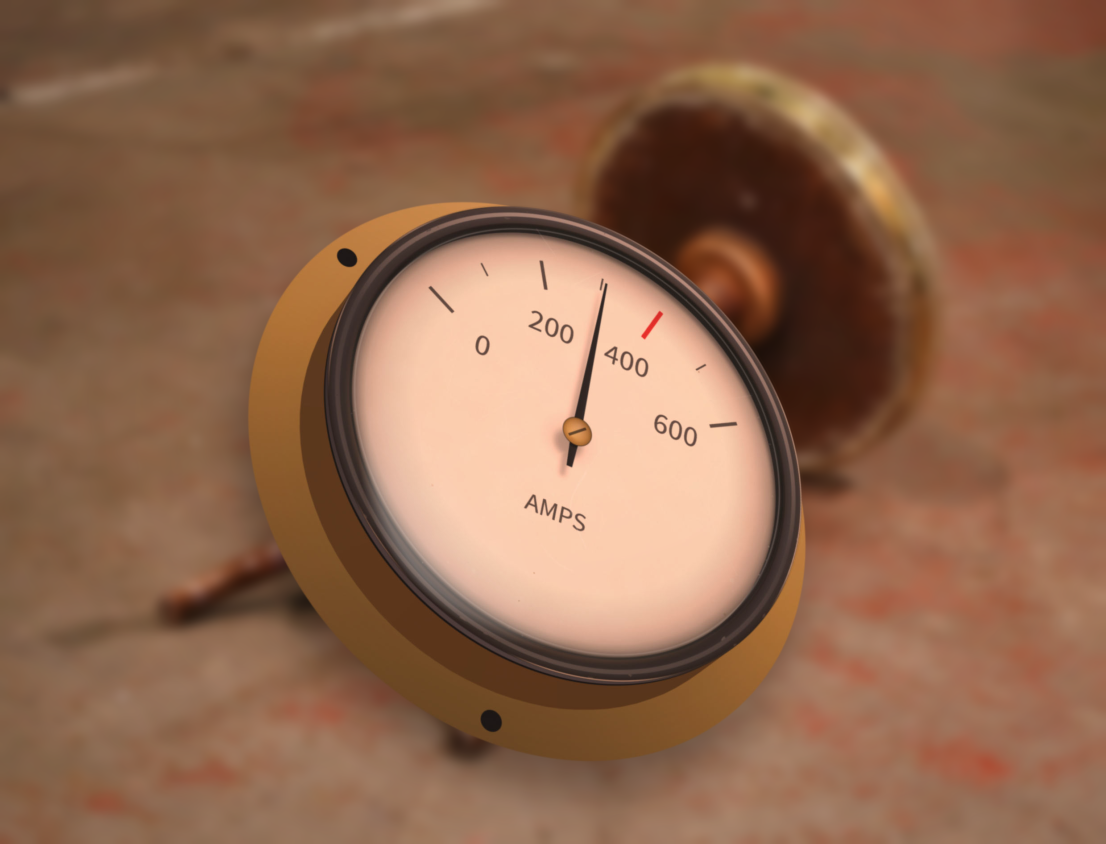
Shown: 300 A
